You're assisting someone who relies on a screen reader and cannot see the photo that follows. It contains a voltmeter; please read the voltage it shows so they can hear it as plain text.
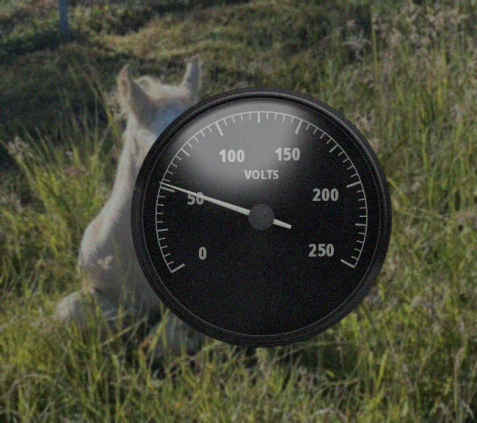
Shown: 52.5 V
